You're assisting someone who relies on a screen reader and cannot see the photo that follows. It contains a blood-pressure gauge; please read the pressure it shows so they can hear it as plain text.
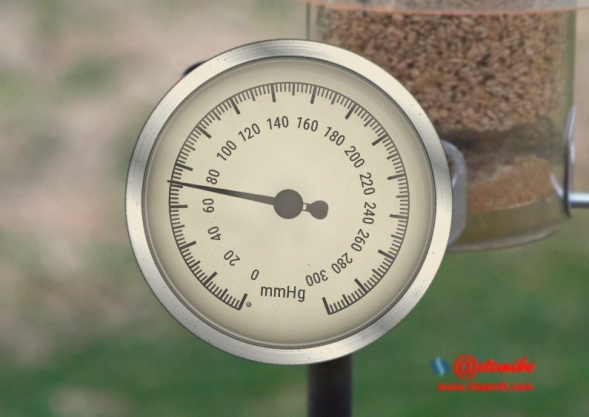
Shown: 72 mmHg
